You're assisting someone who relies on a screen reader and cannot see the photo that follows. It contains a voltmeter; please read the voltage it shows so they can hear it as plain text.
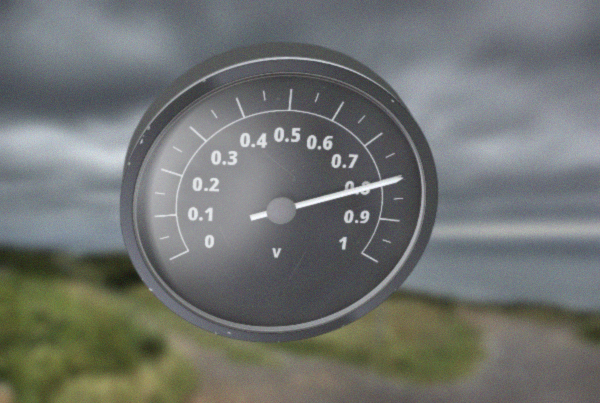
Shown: 0.8 V
